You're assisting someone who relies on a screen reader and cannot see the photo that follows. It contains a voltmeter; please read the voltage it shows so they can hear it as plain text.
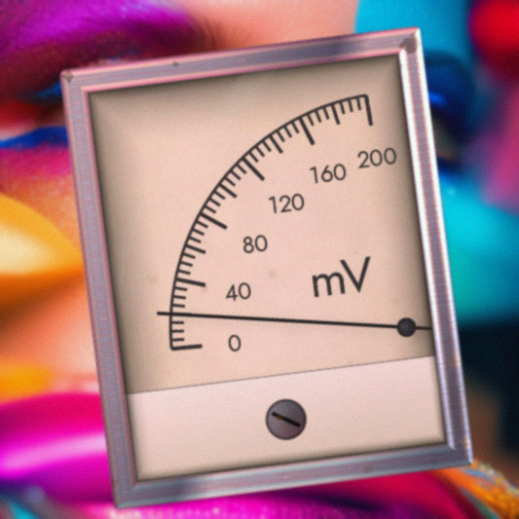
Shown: 20 mV
